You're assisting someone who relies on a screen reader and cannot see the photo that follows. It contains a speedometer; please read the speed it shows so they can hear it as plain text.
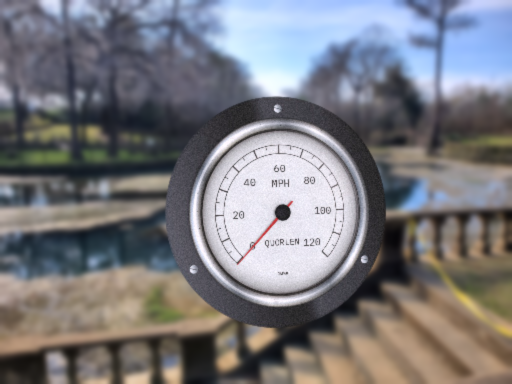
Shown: 0 mph
